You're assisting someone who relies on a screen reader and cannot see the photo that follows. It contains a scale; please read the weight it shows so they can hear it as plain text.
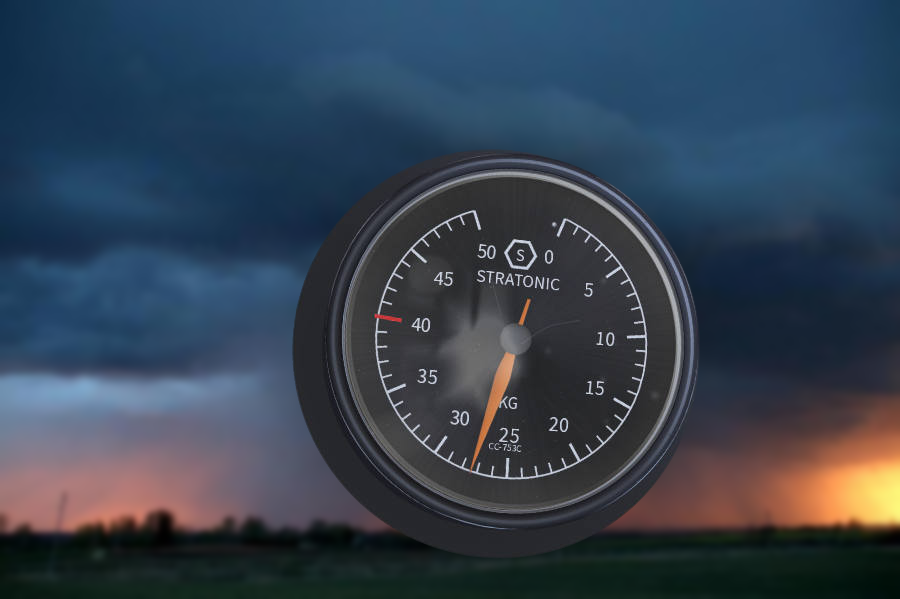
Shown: 27.5 kg
